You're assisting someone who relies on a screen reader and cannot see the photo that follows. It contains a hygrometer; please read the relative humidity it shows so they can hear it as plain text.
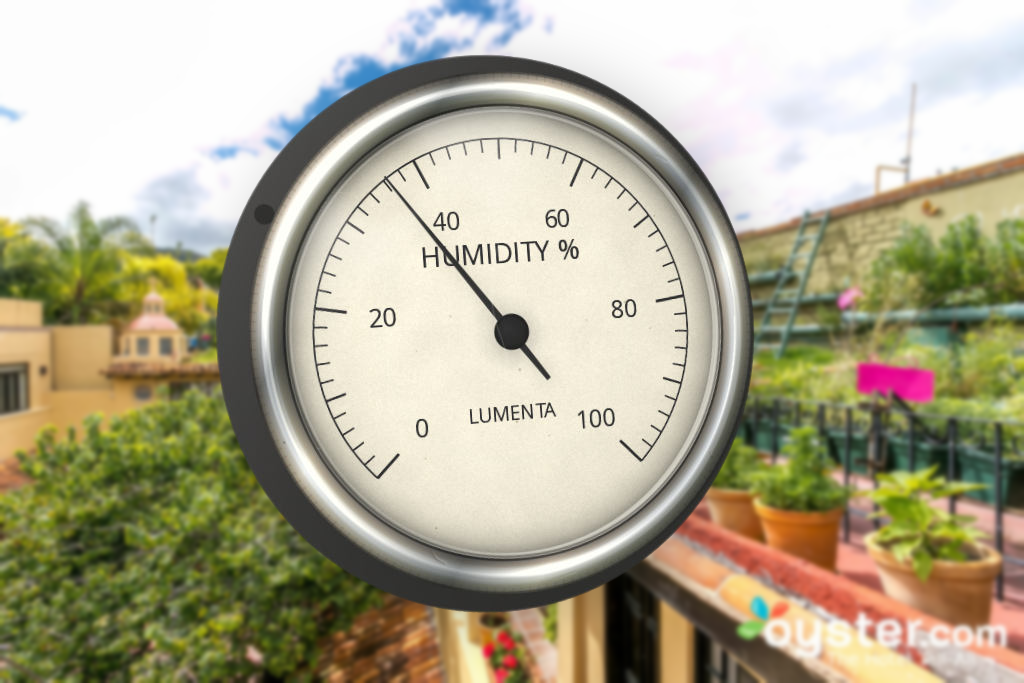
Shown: 36 %
